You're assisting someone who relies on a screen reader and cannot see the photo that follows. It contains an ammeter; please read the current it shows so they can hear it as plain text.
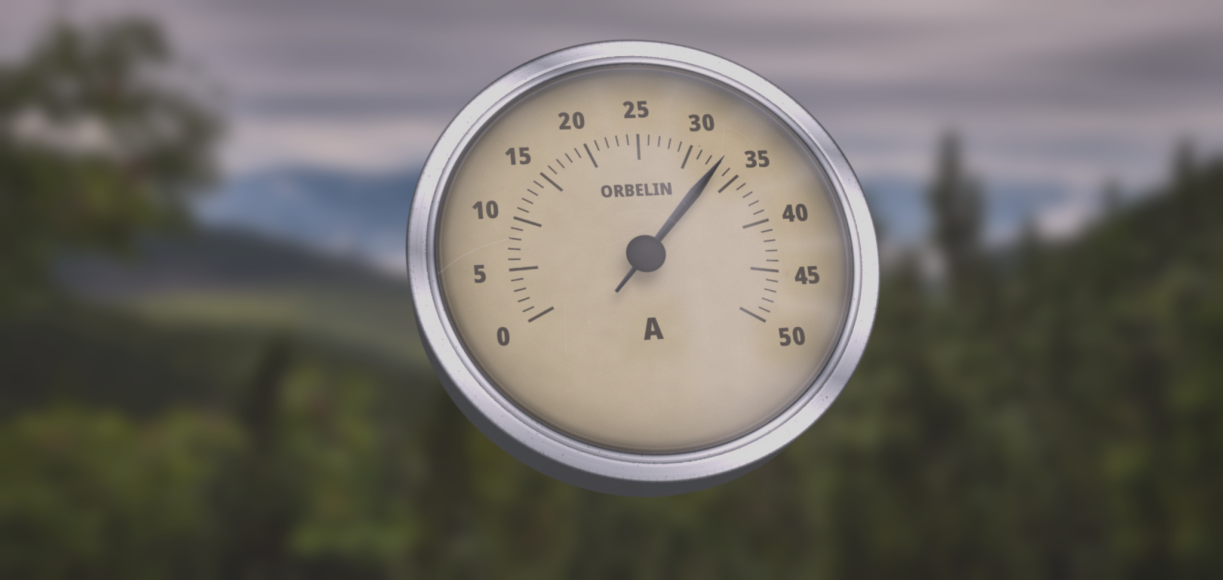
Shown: 33 A
